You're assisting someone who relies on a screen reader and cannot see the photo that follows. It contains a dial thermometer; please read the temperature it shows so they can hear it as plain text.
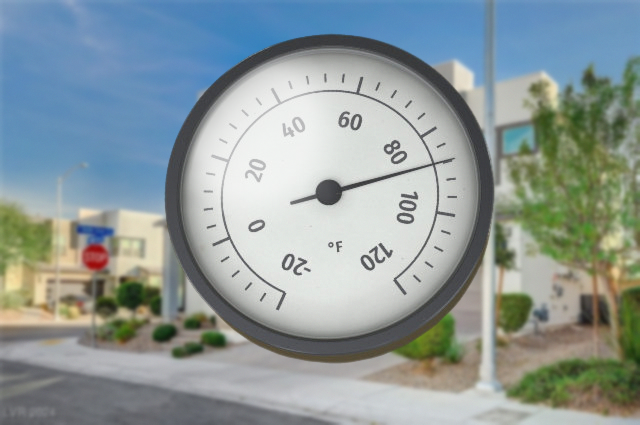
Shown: 88 °F
